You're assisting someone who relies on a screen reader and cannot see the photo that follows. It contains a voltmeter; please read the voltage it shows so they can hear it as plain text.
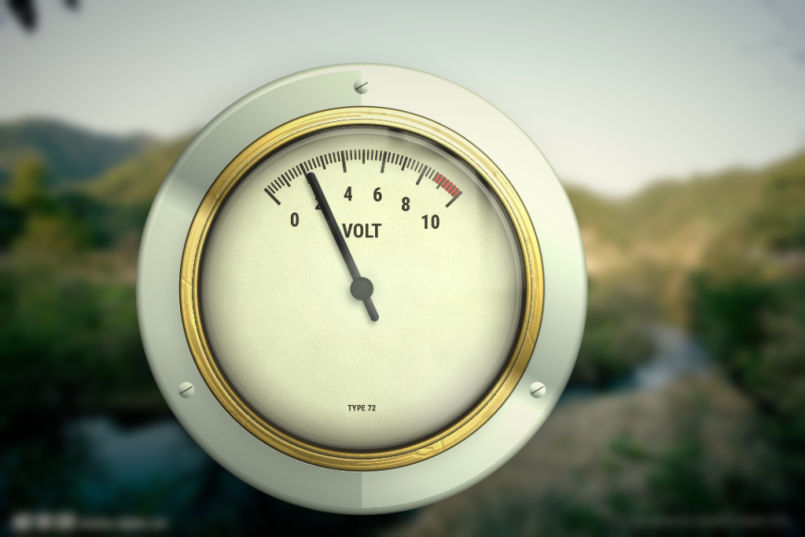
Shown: 2.2 V
